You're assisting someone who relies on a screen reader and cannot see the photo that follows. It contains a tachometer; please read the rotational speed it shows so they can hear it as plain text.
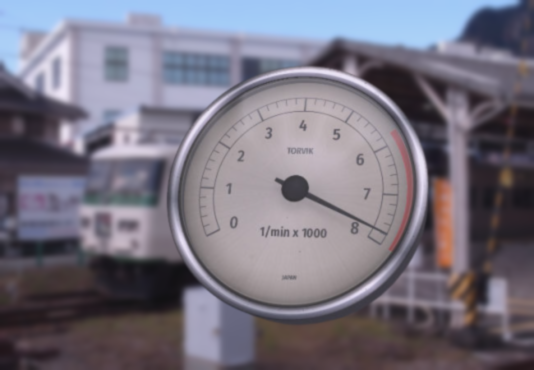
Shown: 7800 rpm
